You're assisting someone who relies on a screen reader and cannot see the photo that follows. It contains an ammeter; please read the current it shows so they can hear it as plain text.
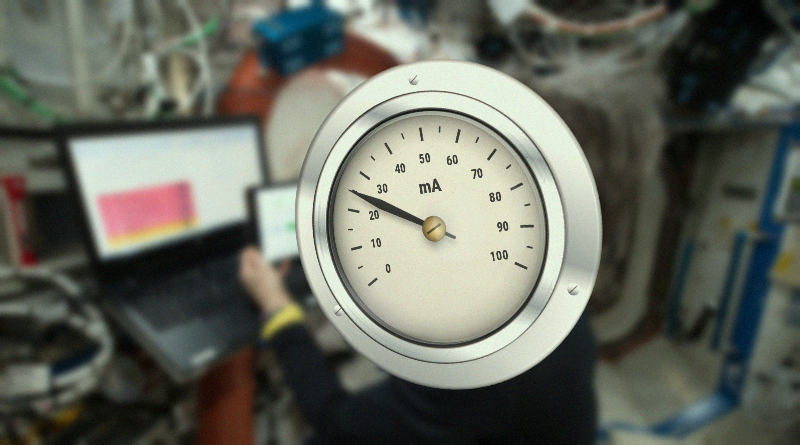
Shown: 25 mA
